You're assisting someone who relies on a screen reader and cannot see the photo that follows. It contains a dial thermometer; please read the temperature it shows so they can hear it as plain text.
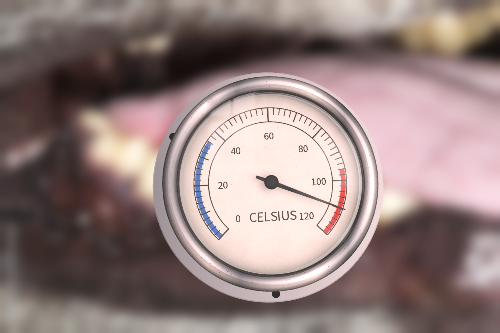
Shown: 110 °C
